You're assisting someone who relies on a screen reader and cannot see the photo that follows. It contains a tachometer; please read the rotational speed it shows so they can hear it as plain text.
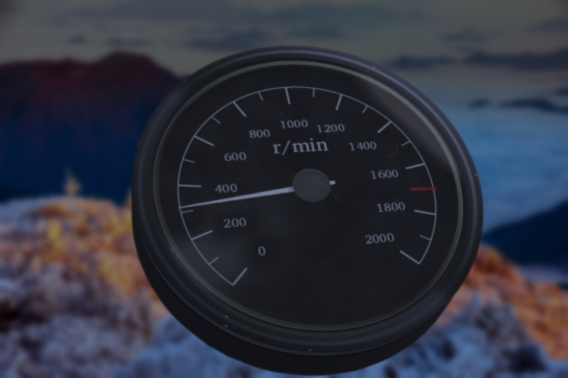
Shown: 300 rpm
